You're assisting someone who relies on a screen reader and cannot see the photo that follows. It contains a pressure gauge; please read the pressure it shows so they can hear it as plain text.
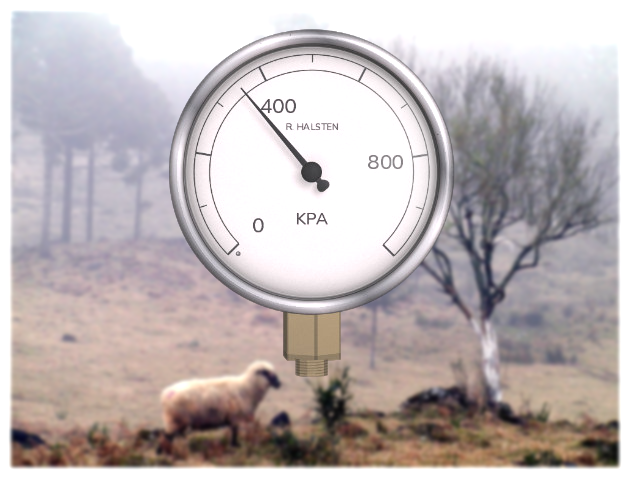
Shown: 350 kPa
